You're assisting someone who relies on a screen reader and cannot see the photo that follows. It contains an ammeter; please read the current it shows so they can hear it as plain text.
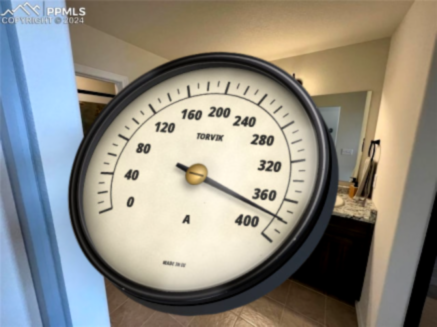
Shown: 380 A
